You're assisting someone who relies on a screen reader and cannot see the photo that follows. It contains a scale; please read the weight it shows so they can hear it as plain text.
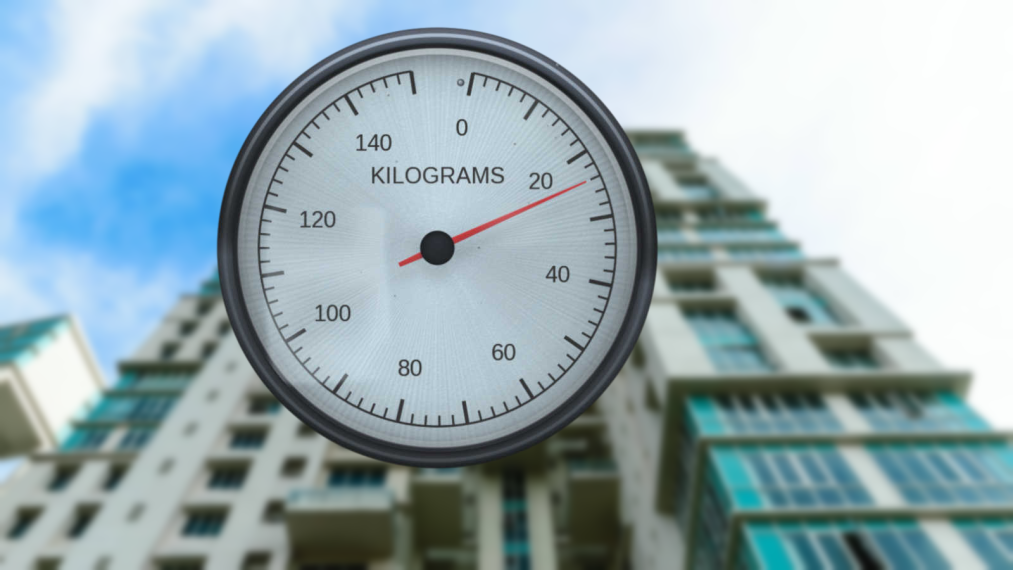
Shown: 24 kg
